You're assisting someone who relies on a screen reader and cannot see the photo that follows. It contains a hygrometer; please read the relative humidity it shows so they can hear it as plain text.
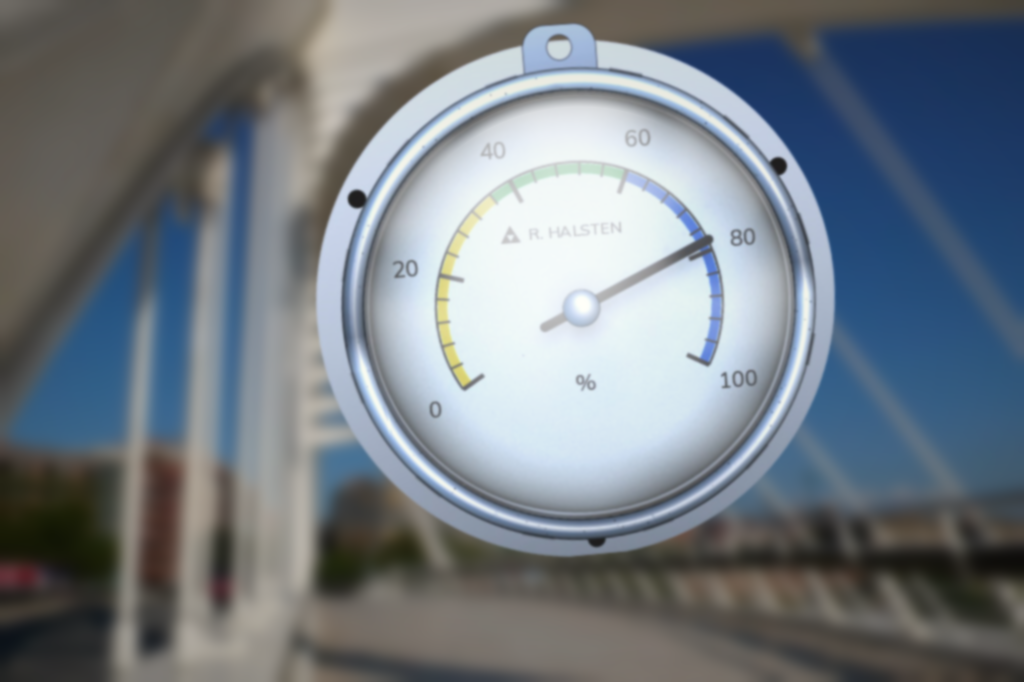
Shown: 78 %
